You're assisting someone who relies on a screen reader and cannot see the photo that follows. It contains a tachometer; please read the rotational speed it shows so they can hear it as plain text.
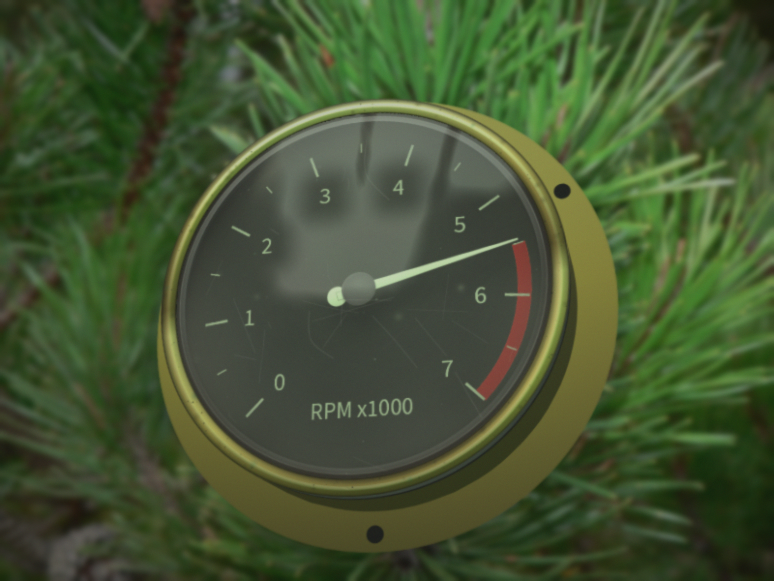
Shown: 5500 rpm
